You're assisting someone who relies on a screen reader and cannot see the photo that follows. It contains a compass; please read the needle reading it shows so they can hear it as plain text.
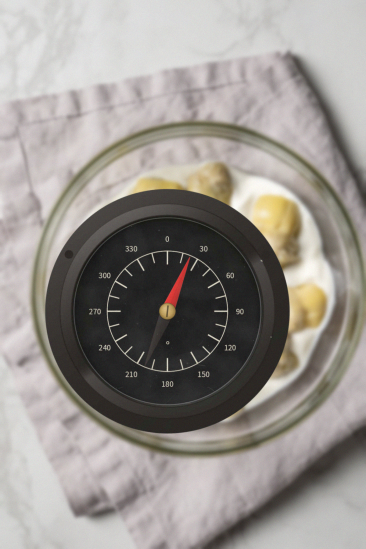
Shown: 22.5 °
